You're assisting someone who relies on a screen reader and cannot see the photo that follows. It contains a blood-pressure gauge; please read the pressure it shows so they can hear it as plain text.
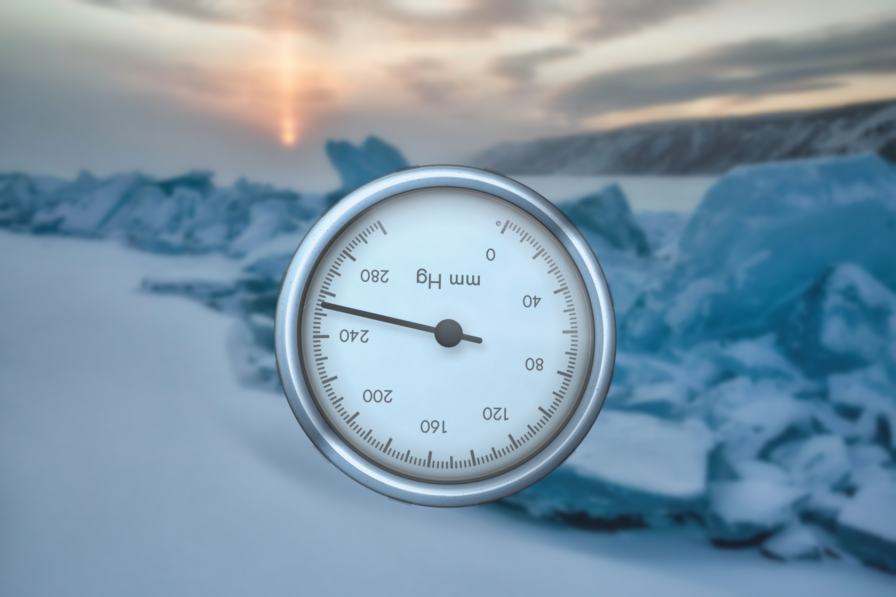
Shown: 254 mmHg
